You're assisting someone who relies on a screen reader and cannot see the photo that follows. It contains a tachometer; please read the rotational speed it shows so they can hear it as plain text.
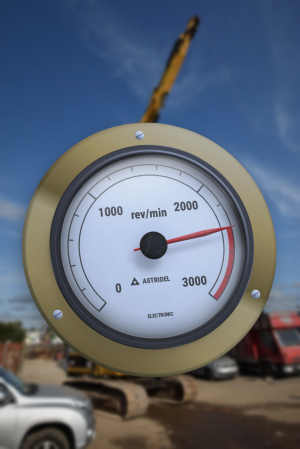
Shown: 2400 rpm
